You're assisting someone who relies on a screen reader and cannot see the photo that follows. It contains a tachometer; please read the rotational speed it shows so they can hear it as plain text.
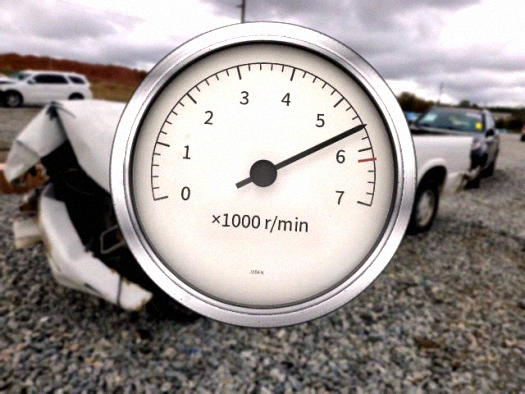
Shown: 5600 rpm
